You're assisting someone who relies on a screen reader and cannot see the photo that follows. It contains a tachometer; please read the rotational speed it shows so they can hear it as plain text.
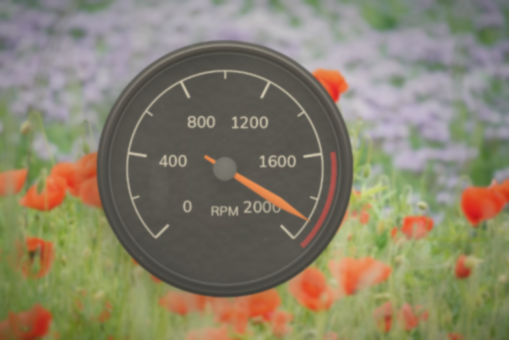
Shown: 1900 rpm
